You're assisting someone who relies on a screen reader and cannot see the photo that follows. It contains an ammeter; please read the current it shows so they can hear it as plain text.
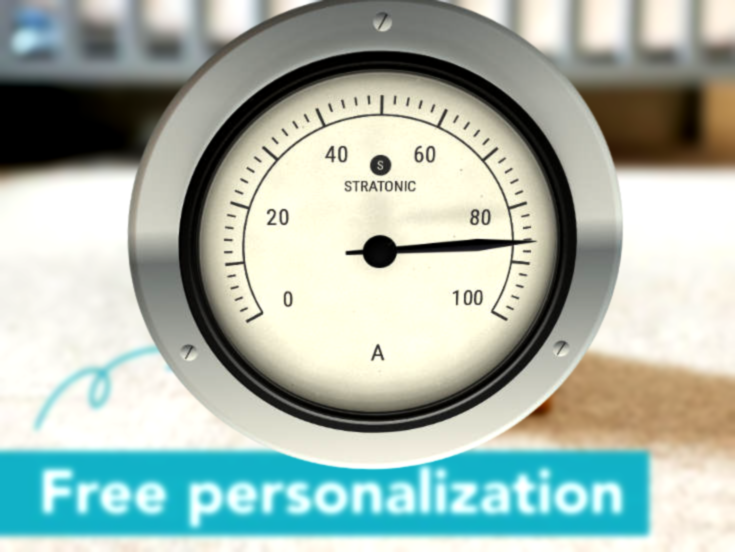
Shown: 86 A
